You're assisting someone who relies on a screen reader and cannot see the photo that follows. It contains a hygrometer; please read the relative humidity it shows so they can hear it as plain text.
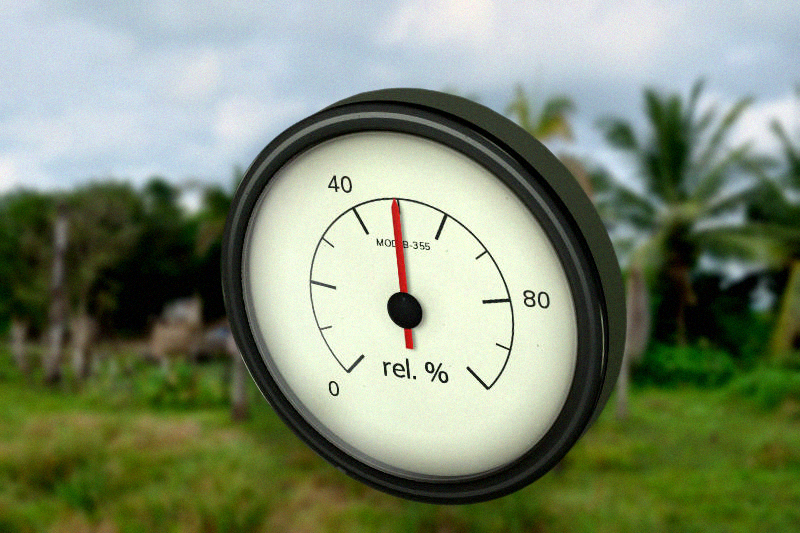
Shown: 50 %
